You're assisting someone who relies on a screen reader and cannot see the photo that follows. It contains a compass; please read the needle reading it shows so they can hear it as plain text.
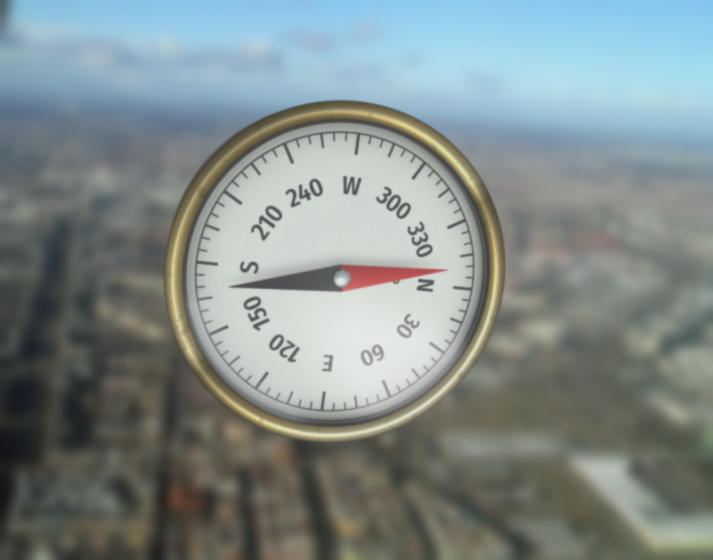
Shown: 350 °
